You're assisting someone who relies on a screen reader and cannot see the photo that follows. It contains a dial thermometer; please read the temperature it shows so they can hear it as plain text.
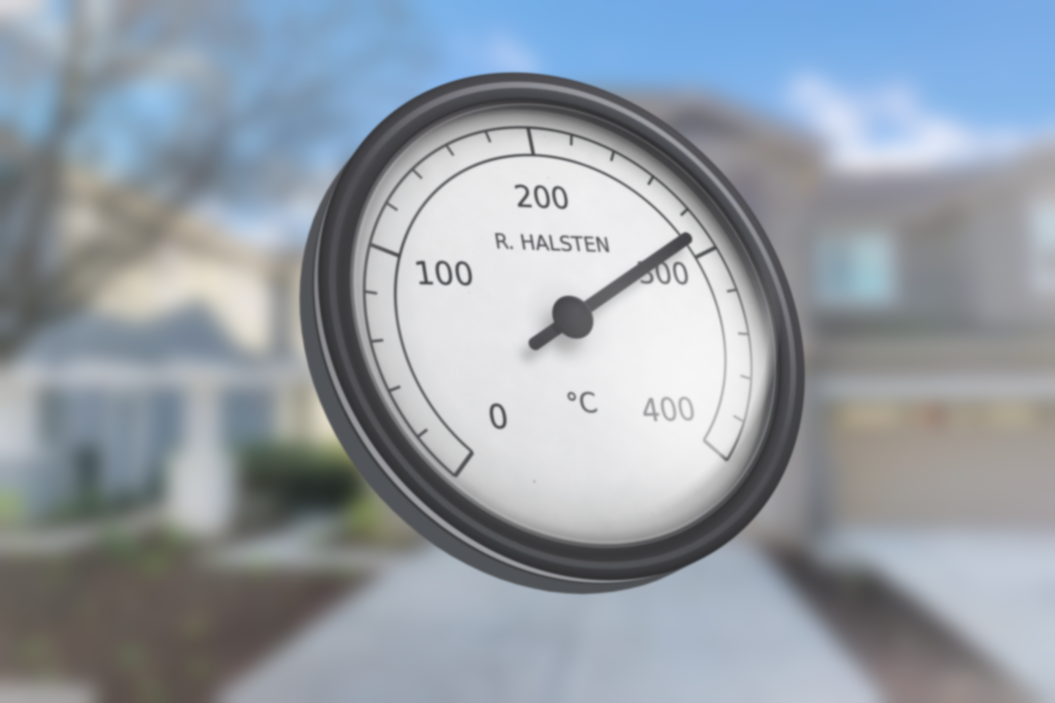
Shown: 290 °C
